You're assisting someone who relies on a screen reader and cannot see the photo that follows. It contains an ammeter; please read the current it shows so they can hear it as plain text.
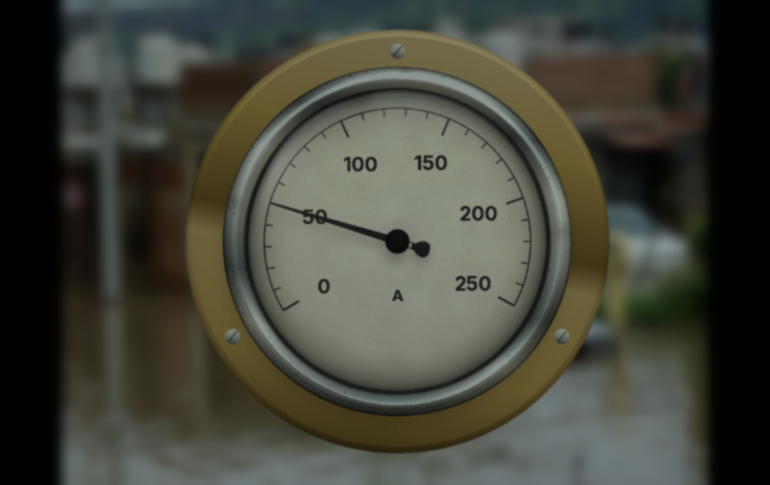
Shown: 50 A
